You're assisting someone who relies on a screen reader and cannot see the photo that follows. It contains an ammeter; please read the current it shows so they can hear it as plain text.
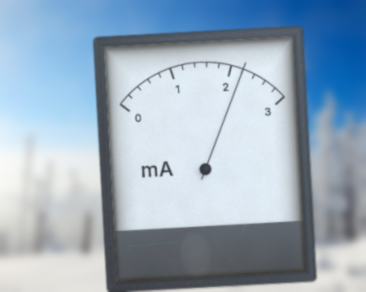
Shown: 2.2 mA
